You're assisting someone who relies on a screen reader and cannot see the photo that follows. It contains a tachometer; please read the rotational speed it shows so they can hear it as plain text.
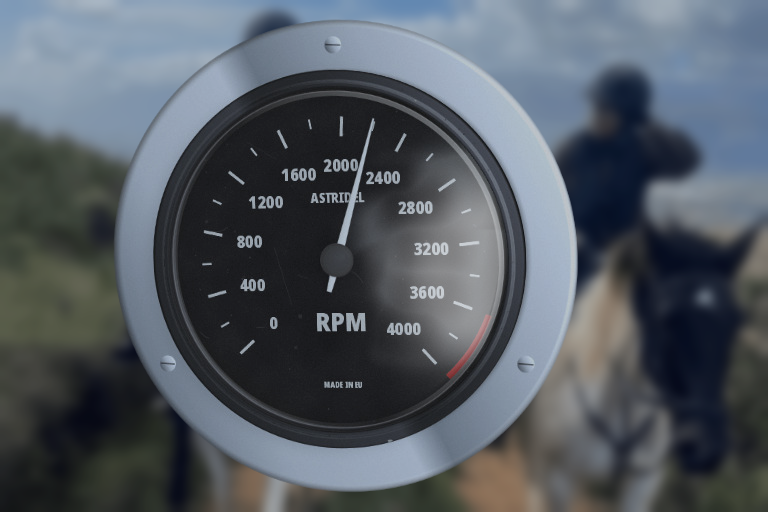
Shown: 2200 rpm
